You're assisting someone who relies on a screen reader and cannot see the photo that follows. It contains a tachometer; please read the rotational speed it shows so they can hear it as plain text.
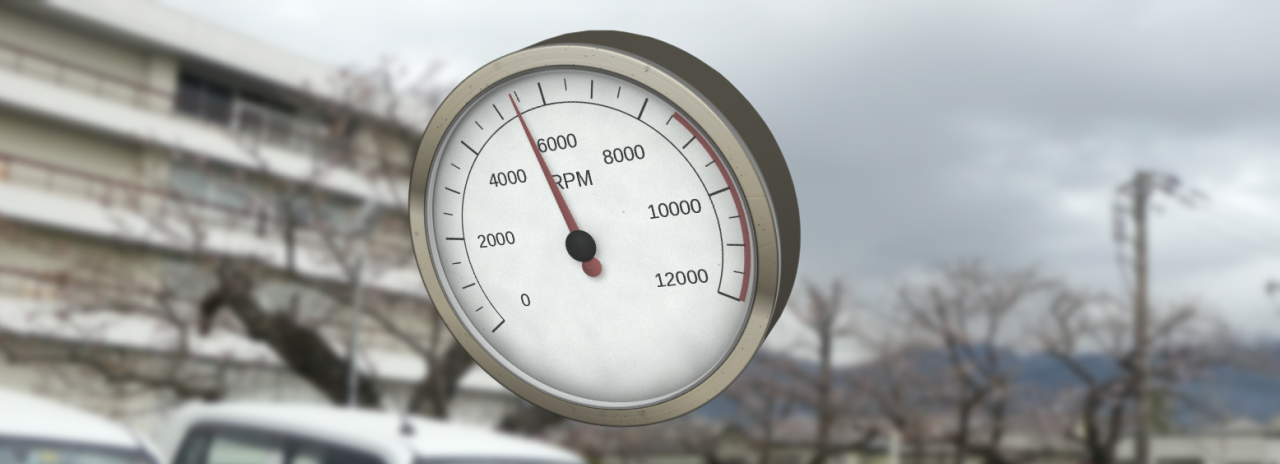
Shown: 5500 rpm
